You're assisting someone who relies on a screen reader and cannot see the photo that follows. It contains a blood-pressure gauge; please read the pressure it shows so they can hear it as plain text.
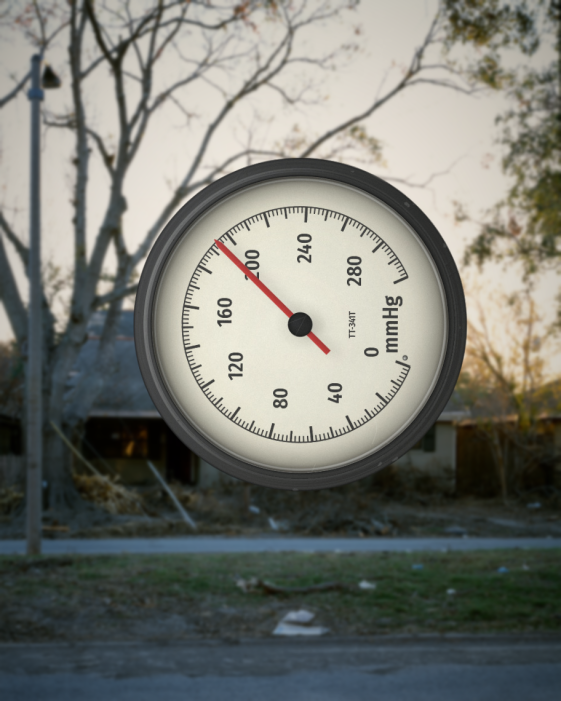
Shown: 194 mmHg
